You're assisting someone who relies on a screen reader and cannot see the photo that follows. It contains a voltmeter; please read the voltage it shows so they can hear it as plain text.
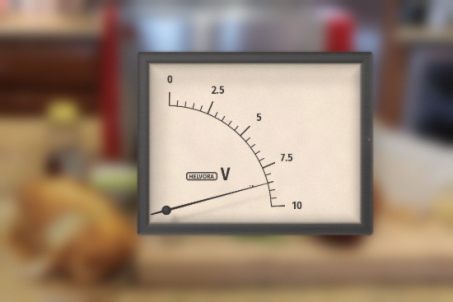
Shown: 8.5 V
